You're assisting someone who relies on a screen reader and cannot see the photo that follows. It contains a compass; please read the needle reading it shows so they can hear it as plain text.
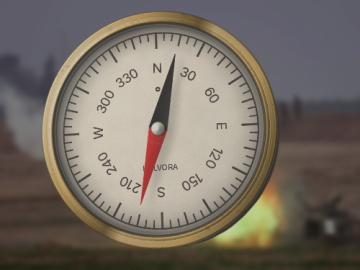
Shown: 195 °
